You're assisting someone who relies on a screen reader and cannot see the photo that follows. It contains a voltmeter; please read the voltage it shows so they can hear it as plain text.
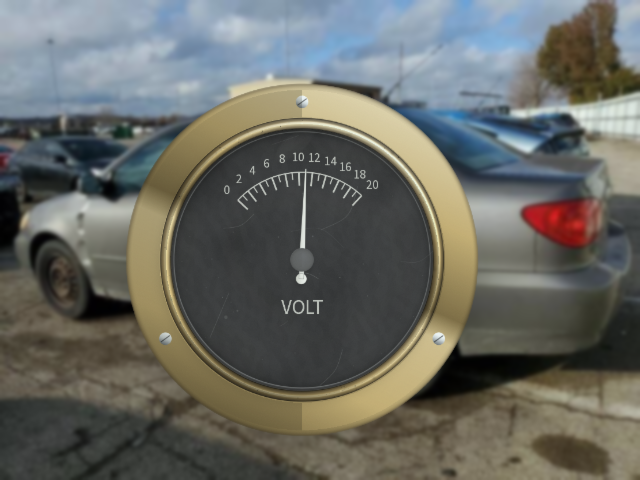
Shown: 11 V
